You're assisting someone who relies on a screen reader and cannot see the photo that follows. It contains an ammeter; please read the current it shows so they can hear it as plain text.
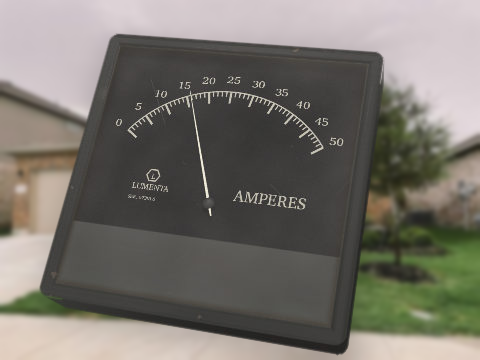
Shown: 16 A
